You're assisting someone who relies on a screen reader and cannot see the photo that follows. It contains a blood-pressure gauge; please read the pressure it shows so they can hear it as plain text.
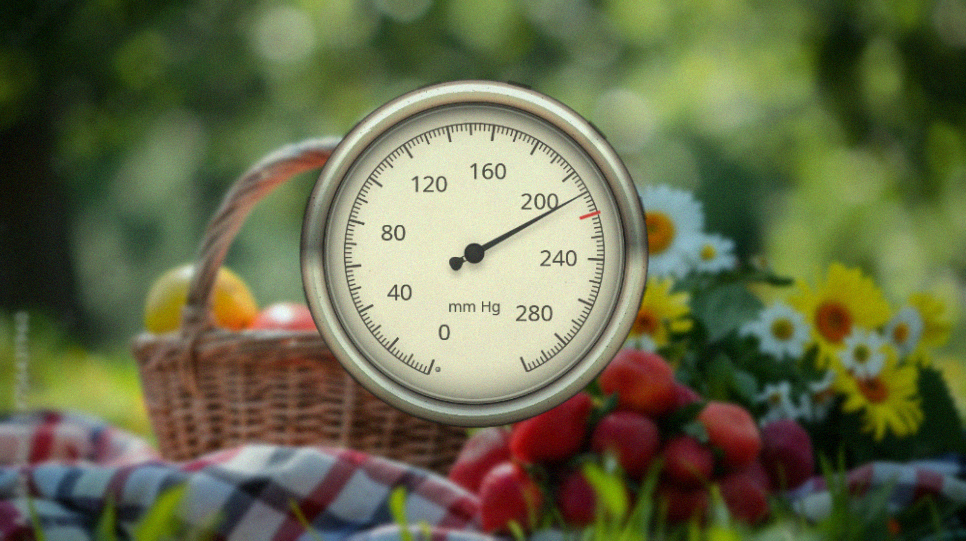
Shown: 210 mmHg
